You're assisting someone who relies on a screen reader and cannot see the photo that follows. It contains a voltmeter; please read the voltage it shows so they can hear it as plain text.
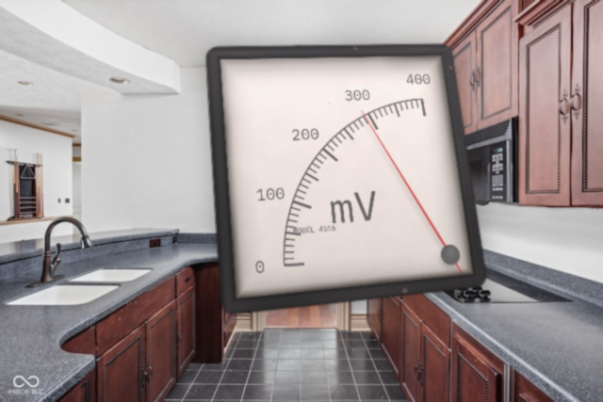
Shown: 290 mV
